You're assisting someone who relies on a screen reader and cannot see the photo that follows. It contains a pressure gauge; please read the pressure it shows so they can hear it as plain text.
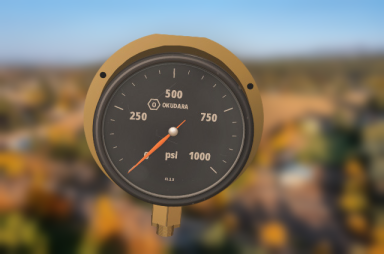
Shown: 0 psi
